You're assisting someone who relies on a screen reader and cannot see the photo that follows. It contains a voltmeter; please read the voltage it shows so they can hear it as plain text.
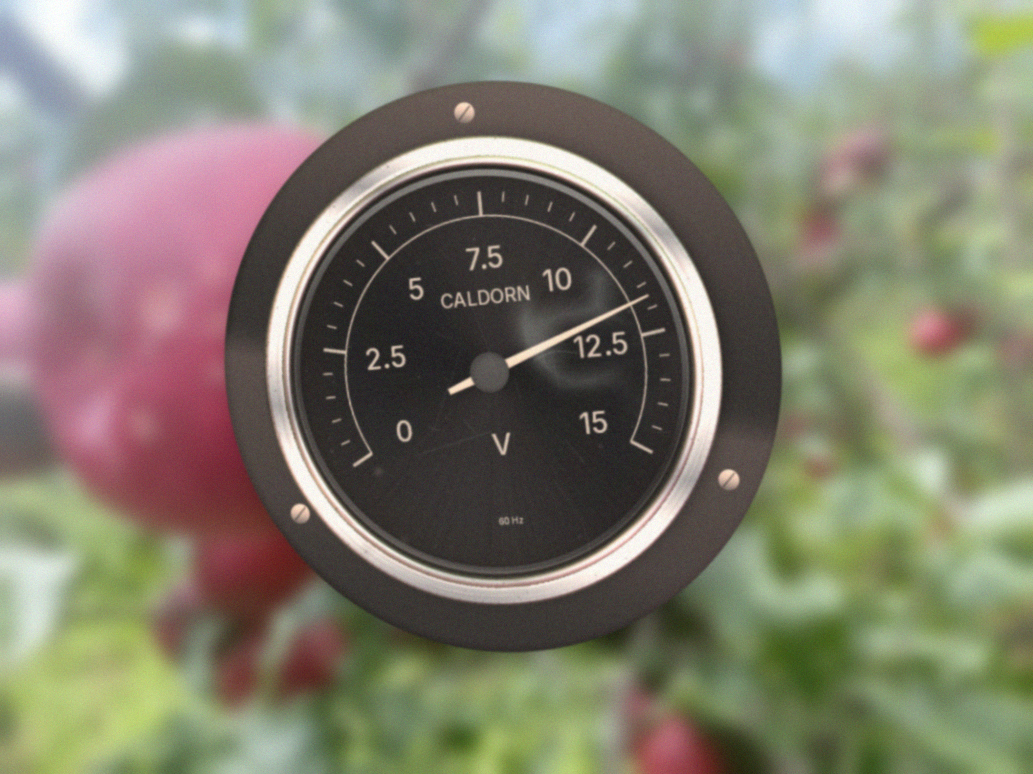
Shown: 11.75 V
